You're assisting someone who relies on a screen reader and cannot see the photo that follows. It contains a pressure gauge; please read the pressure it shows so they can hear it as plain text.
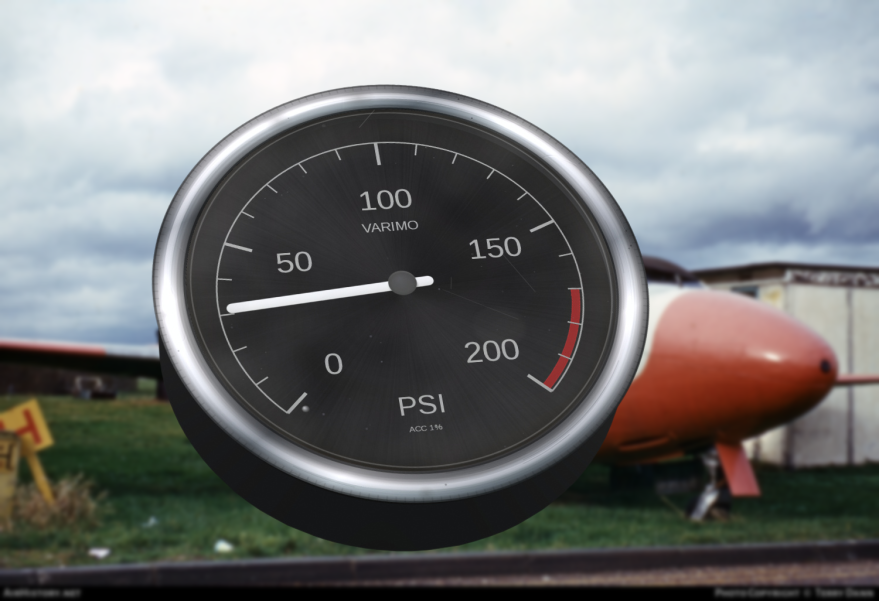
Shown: 30 psi
